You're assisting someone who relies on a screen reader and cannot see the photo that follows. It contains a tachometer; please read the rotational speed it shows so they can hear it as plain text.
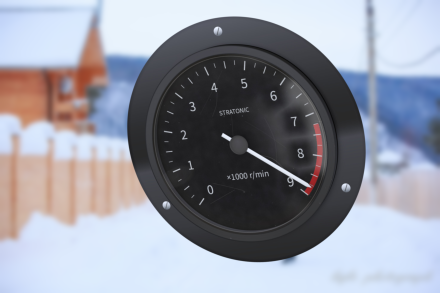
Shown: 8750 rpm
